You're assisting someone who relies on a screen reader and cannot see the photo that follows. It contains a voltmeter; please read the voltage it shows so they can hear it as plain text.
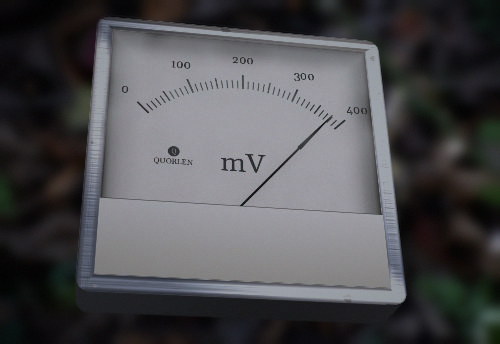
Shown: 380 mV
